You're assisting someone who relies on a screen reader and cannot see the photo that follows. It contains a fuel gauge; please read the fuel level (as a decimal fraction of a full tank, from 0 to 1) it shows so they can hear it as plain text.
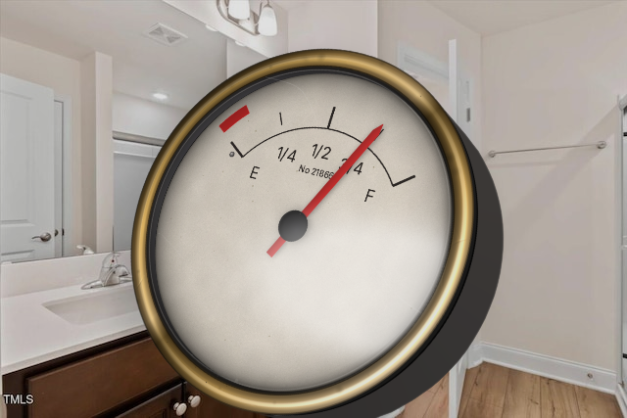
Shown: 0.75
